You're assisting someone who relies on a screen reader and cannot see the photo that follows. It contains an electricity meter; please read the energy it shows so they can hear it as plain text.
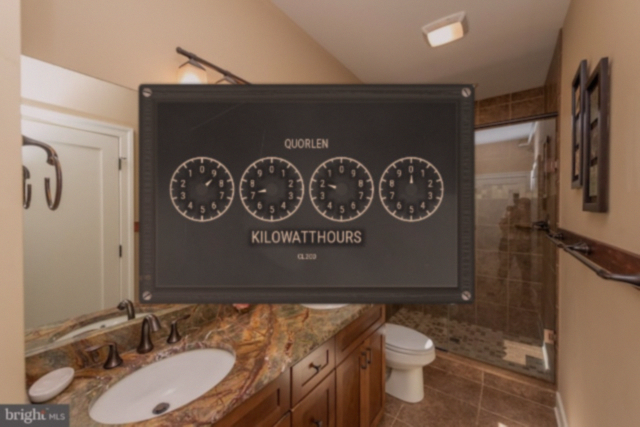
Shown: 8720 kWh
